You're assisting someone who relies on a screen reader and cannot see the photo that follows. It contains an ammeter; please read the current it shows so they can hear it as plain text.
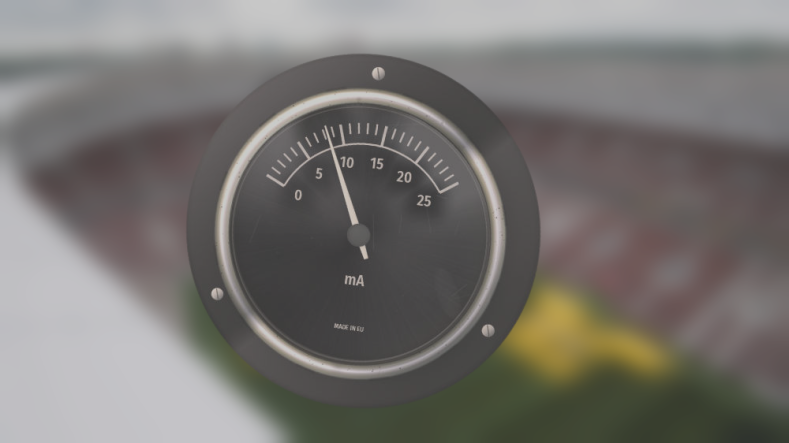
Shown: 8.5 mA
